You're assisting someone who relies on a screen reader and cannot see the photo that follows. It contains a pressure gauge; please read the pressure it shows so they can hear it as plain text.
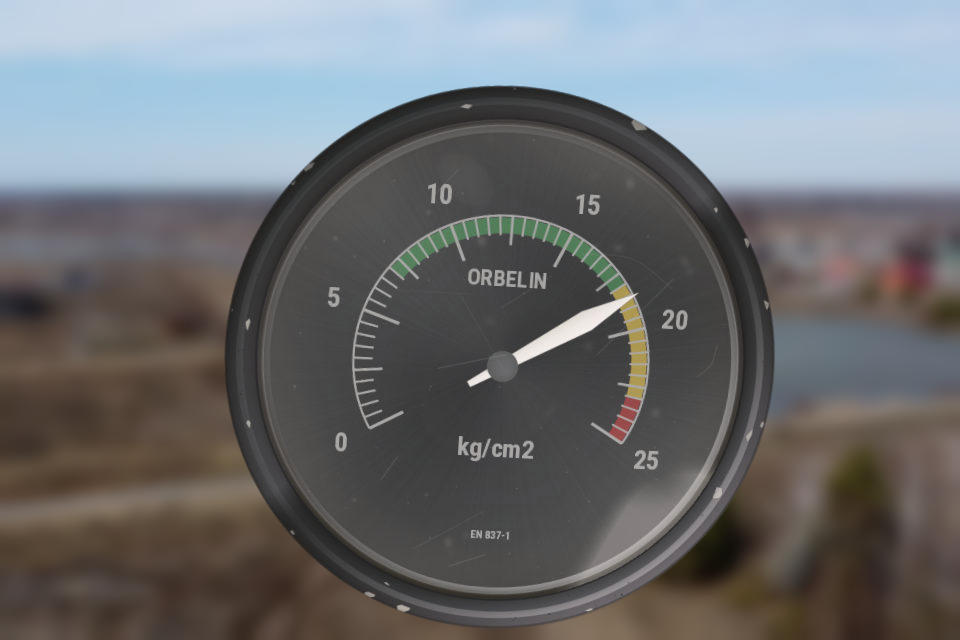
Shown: 18.5 kg/cm²
